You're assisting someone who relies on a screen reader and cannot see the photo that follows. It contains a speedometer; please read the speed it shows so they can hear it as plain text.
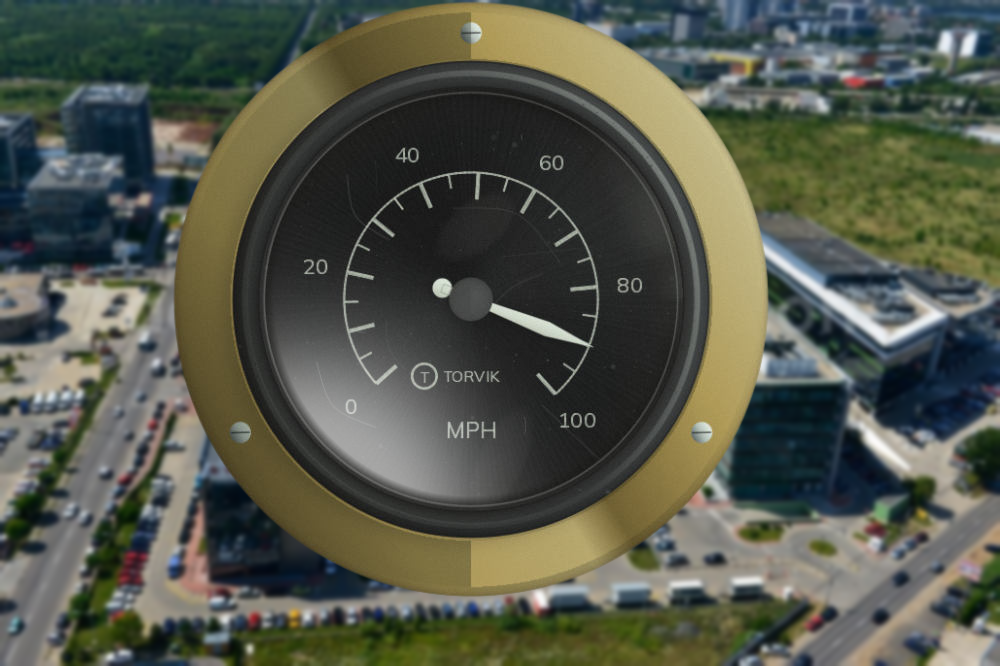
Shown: 90 mph
